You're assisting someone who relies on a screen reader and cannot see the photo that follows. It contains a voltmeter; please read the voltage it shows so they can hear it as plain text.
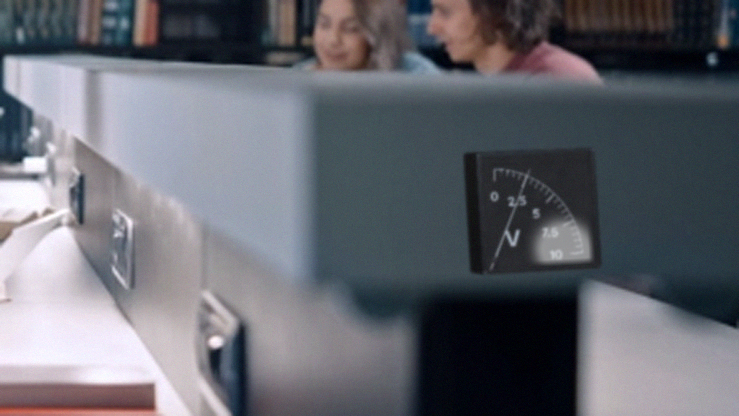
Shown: 2.5 V
